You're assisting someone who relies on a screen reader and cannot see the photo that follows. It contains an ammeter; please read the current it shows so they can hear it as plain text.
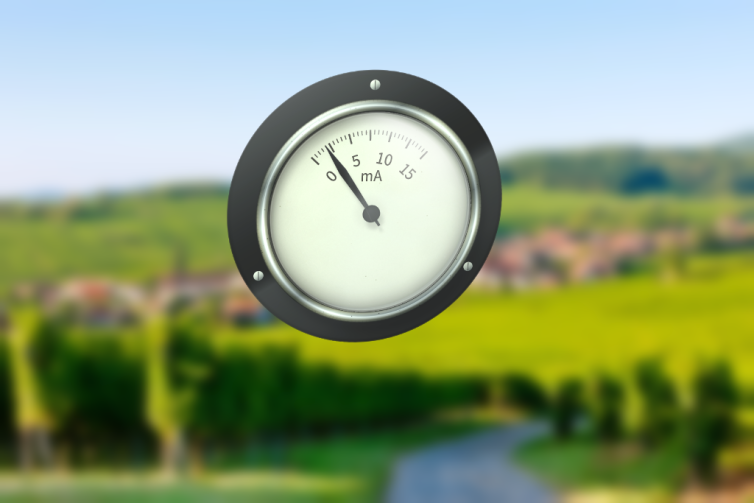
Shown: 2 mA
